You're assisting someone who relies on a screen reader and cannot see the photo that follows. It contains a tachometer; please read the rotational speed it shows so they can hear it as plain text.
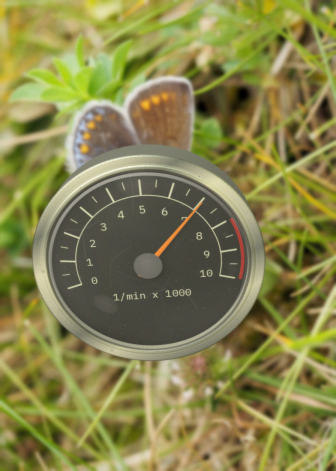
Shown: 7000 rpm
